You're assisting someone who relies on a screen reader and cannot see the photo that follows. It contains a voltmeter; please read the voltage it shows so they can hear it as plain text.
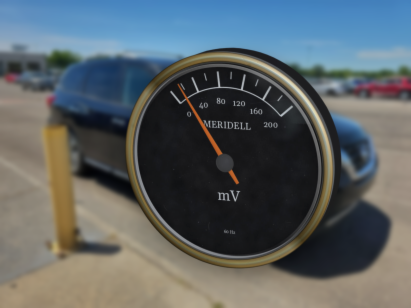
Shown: 20 mV
